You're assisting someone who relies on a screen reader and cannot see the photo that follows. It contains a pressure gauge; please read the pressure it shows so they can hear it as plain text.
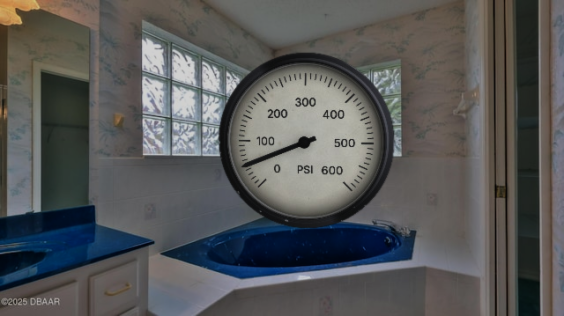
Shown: 50 psi
